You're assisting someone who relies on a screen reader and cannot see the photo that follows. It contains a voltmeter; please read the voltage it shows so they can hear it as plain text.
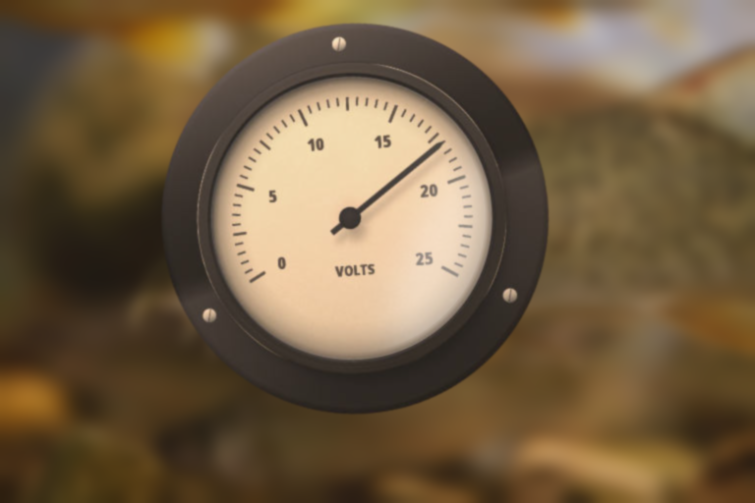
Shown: 18 V
